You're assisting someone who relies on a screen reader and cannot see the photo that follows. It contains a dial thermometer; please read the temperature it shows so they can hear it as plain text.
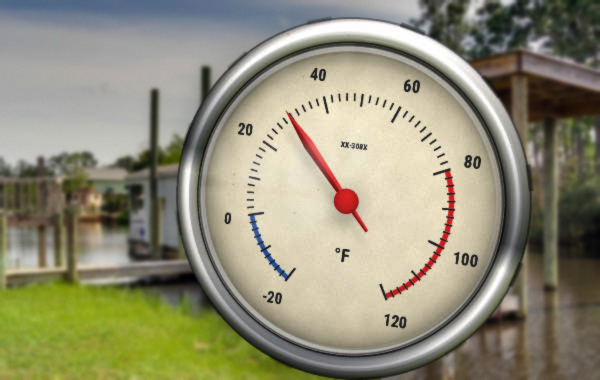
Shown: 30 °F
